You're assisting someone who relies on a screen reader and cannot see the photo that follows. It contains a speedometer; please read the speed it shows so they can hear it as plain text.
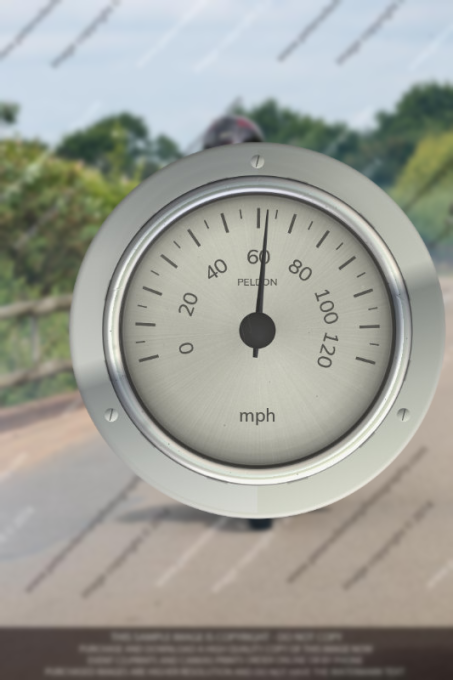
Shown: 62.5 mph
